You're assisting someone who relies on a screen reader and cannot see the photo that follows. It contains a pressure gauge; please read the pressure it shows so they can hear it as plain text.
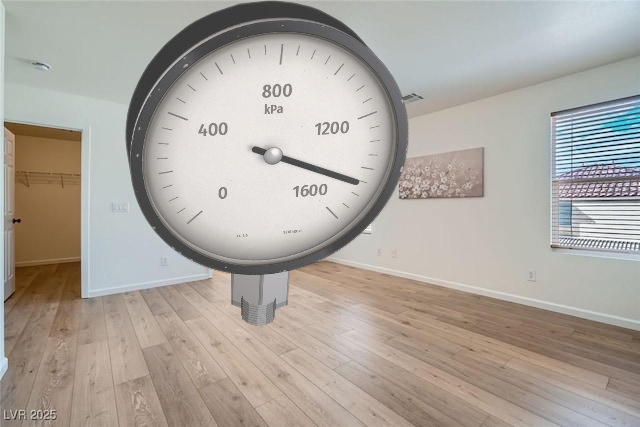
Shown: 1450 kPa
